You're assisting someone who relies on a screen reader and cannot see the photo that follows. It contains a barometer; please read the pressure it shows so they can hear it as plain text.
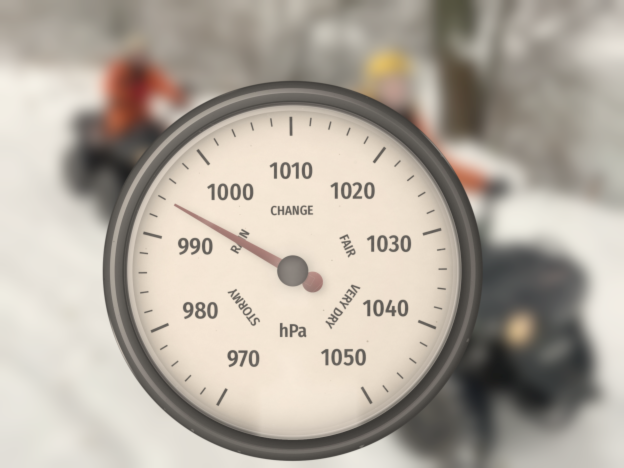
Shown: 994 hPa
